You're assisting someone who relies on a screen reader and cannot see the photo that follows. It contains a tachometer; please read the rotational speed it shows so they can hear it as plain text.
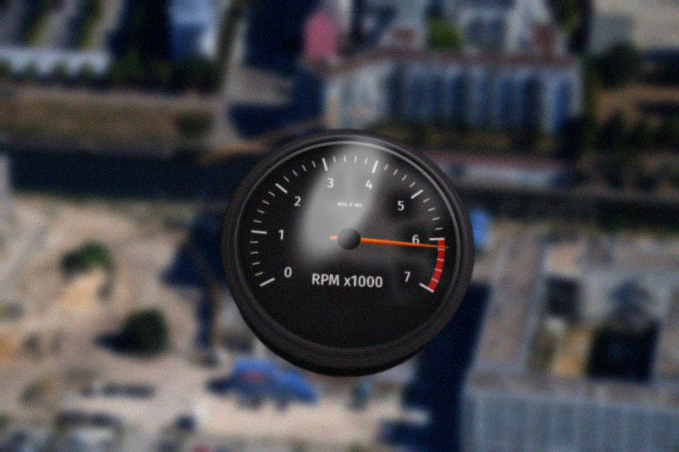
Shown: 6200 rpm
